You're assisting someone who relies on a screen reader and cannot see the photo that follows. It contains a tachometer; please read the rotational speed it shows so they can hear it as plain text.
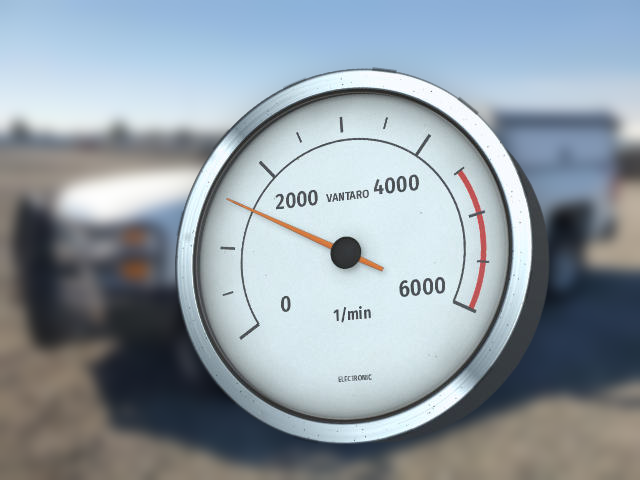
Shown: 1500 rpm
